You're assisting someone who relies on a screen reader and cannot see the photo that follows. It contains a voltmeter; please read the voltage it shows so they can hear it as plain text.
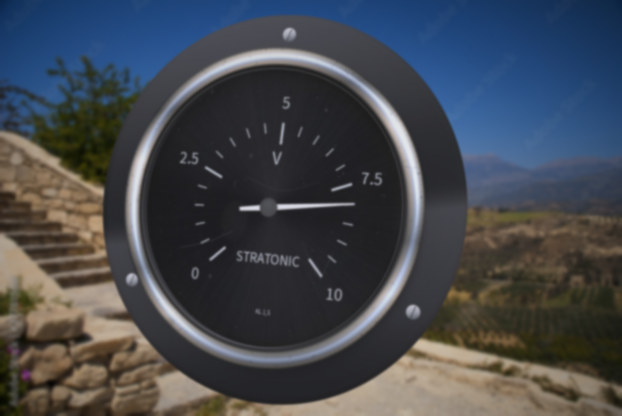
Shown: 8 V
